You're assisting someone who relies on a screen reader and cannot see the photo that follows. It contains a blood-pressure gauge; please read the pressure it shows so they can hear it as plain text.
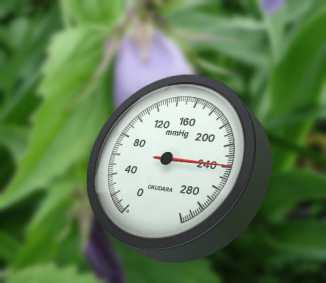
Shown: 240 mmHg
